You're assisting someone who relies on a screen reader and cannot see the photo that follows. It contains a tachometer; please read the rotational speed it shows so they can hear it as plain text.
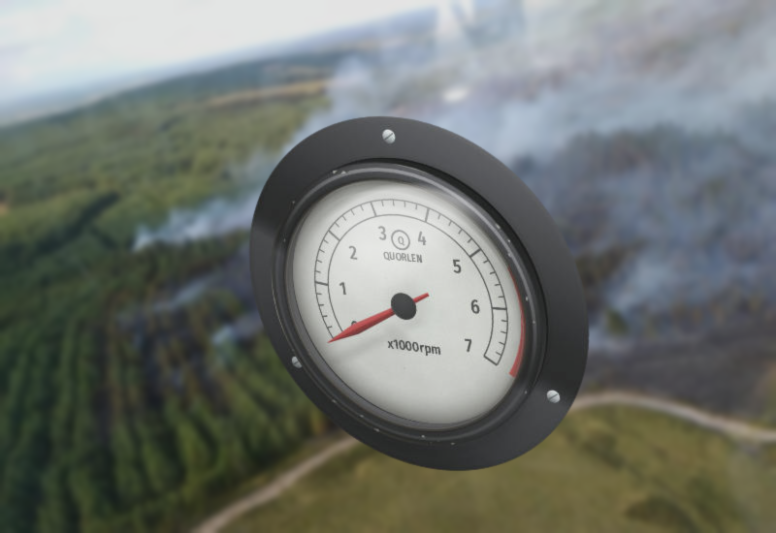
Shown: 0 rpm
